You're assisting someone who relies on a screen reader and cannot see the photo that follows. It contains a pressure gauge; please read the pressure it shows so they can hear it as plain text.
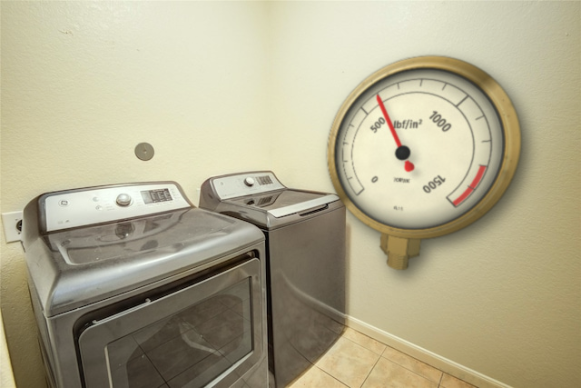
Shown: 600 psi
